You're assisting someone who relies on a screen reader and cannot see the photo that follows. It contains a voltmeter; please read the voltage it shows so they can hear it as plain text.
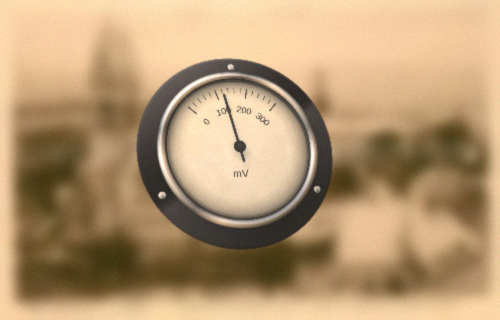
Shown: 120 mV
